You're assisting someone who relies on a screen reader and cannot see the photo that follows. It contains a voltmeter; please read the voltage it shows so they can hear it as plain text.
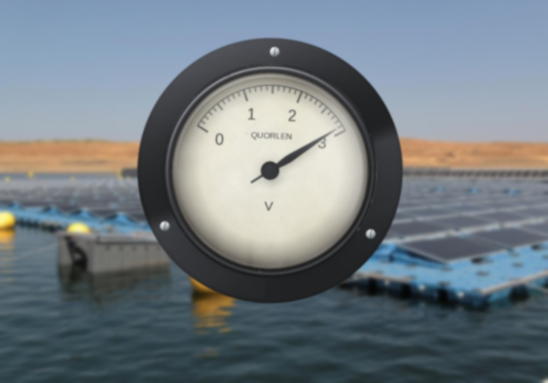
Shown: 2.9 V
